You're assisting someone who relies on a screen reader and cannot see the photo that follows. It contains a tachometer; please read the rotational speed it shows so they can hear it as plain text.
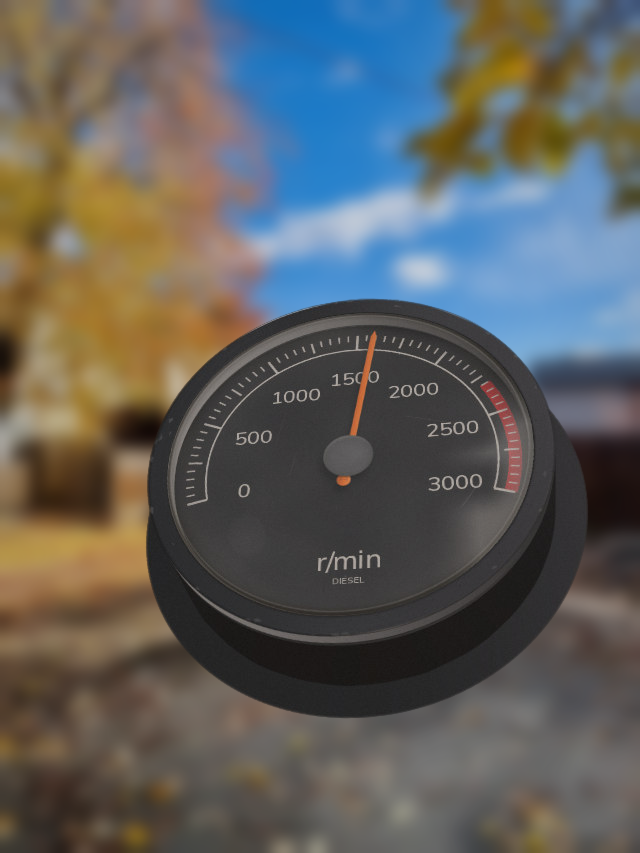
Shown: 1600 rpm
